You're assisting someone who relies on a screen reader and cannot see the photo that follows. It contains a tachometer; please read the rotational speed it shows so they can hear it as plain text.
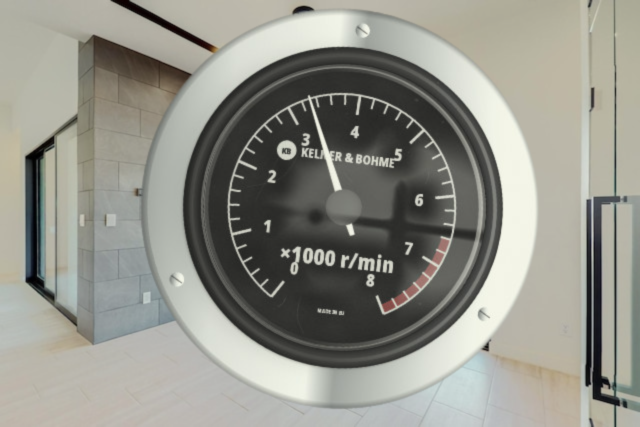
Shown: 3300 rpm
